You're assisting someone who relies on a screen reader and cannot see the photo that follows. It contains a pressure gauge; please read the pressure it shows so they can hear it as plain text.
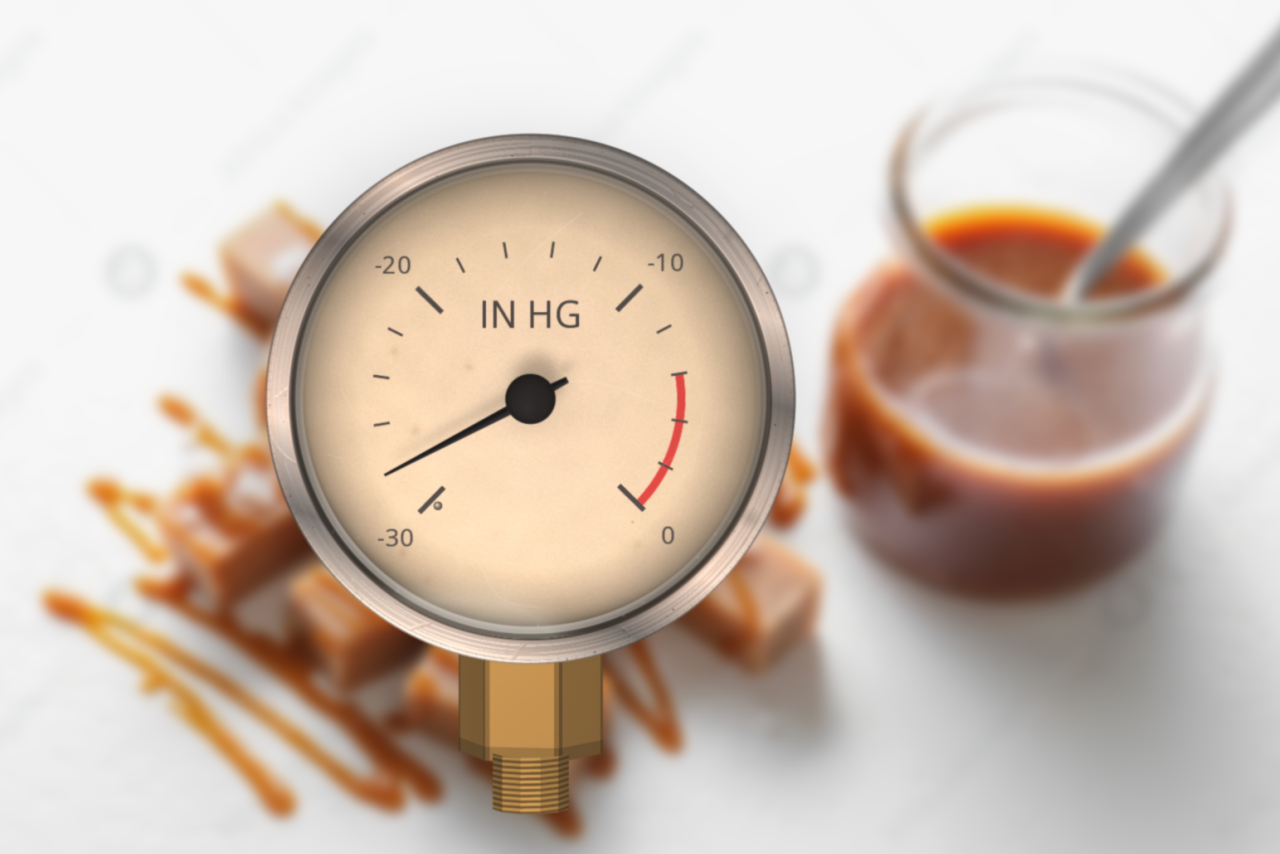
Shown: -28 inHg
